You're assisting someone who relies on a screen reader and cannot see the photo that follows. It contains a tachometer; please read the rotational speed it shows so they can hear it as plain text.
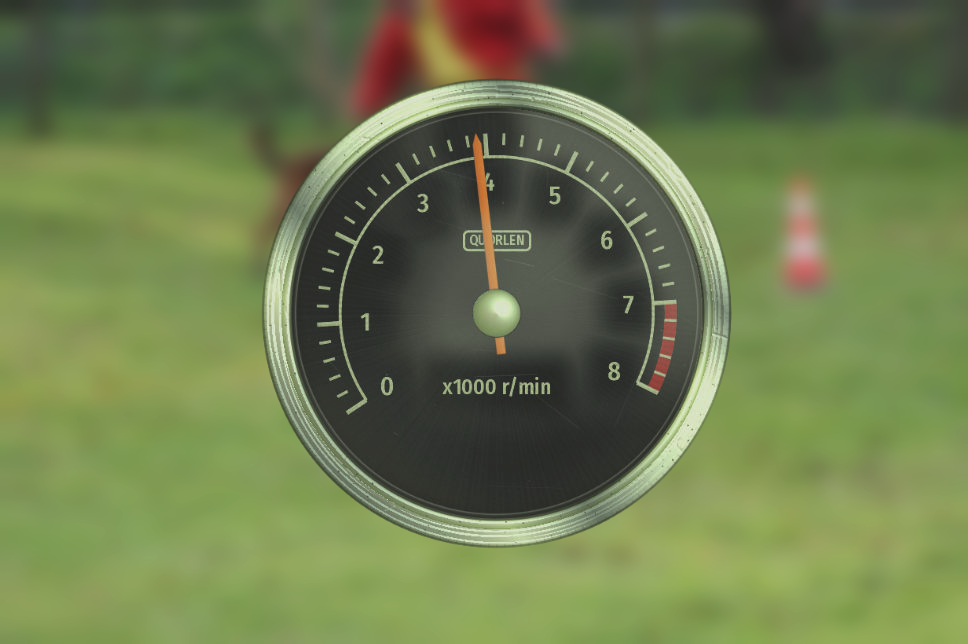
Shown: 3900 rpm
